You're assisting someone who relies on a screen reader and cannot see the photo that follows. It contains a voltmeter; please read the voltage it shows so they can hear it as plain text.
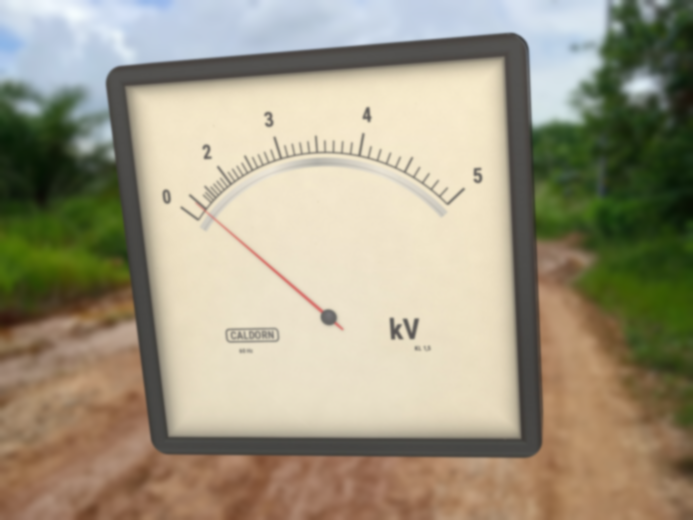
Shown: 1 kV
